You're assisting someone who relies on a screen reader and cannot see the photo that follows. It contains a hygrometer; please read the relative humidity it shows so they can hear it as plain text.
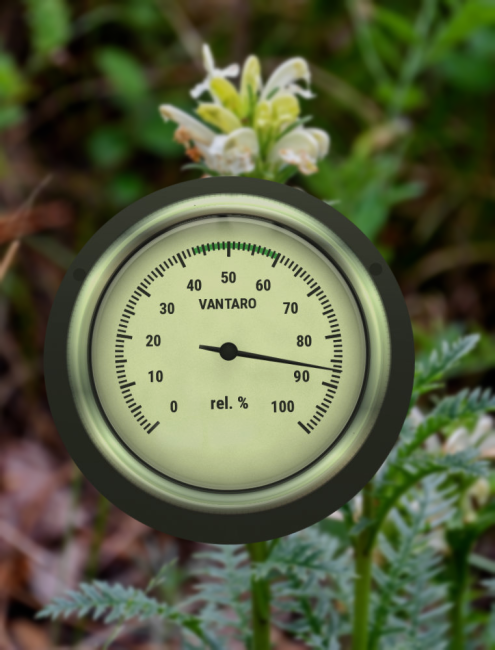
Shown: 87 %
